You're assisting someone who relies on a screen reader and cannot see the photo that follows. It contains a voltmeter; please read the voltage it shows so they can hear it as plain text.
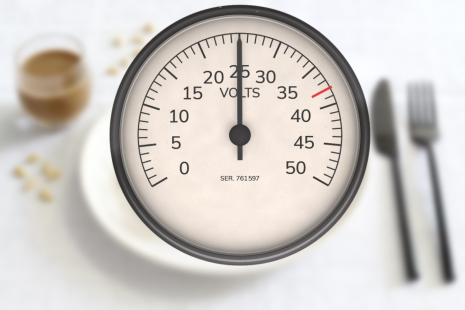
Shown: 25 V
